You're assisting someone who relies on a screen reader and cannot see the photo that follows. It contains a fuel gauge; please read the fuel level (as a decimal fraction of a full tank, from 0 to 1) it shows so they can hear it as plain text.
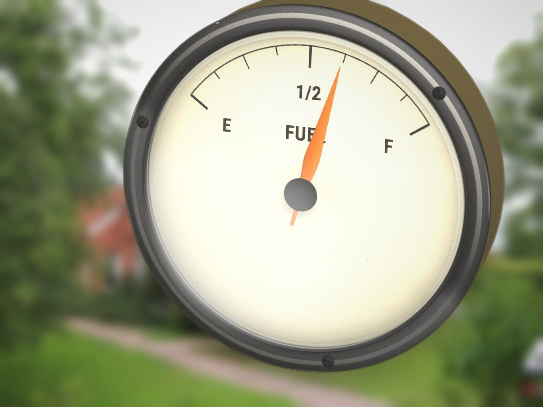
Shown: 0.625
